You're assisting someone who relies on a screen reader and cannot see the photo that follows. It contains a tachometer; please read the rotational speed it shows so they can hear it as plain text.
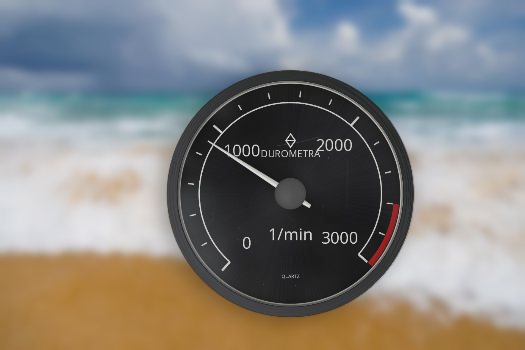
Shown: 900 rpm
